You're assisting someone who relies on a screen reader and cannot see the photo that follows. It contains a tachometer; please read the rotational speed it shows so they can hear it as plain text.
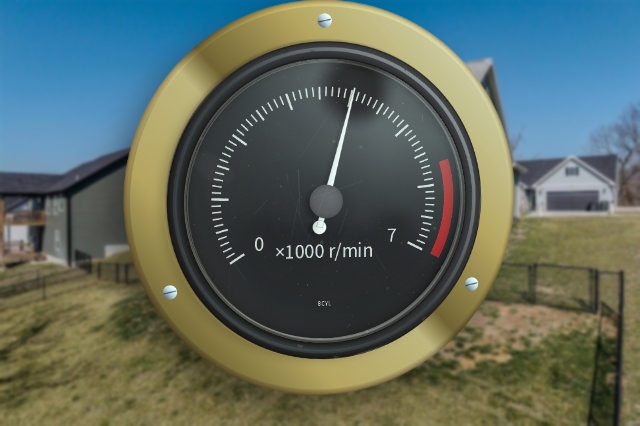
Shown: 4000 rpm
